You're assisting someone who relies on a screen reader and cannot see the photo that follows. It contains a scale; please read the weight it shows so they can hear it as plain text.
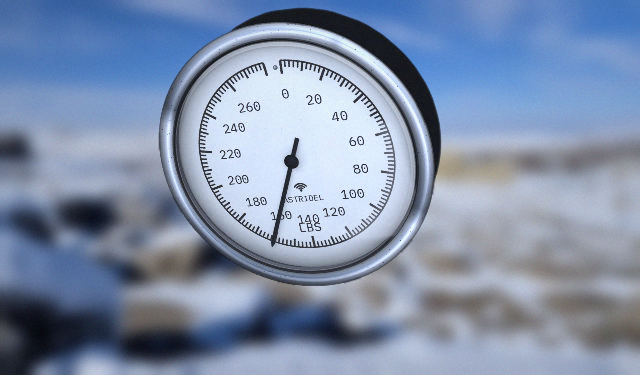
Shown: 160 lb
